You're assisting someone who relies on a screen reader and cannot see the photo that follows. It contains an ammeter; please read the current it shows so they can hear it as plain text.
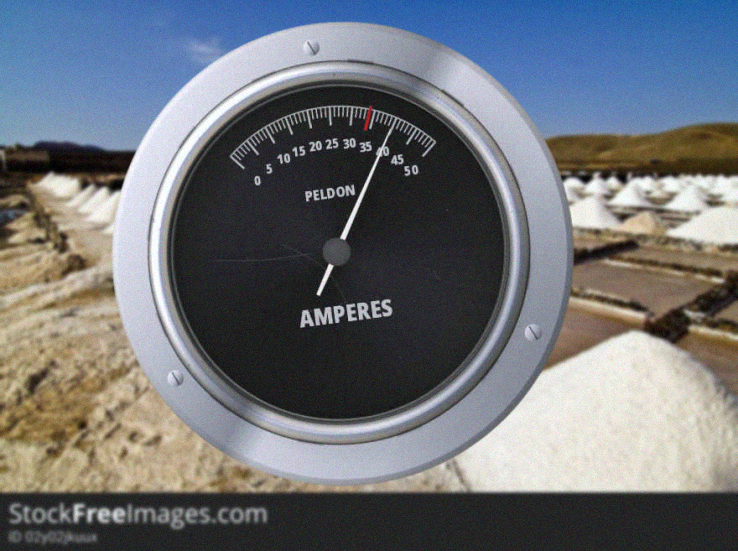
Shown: 40 A
